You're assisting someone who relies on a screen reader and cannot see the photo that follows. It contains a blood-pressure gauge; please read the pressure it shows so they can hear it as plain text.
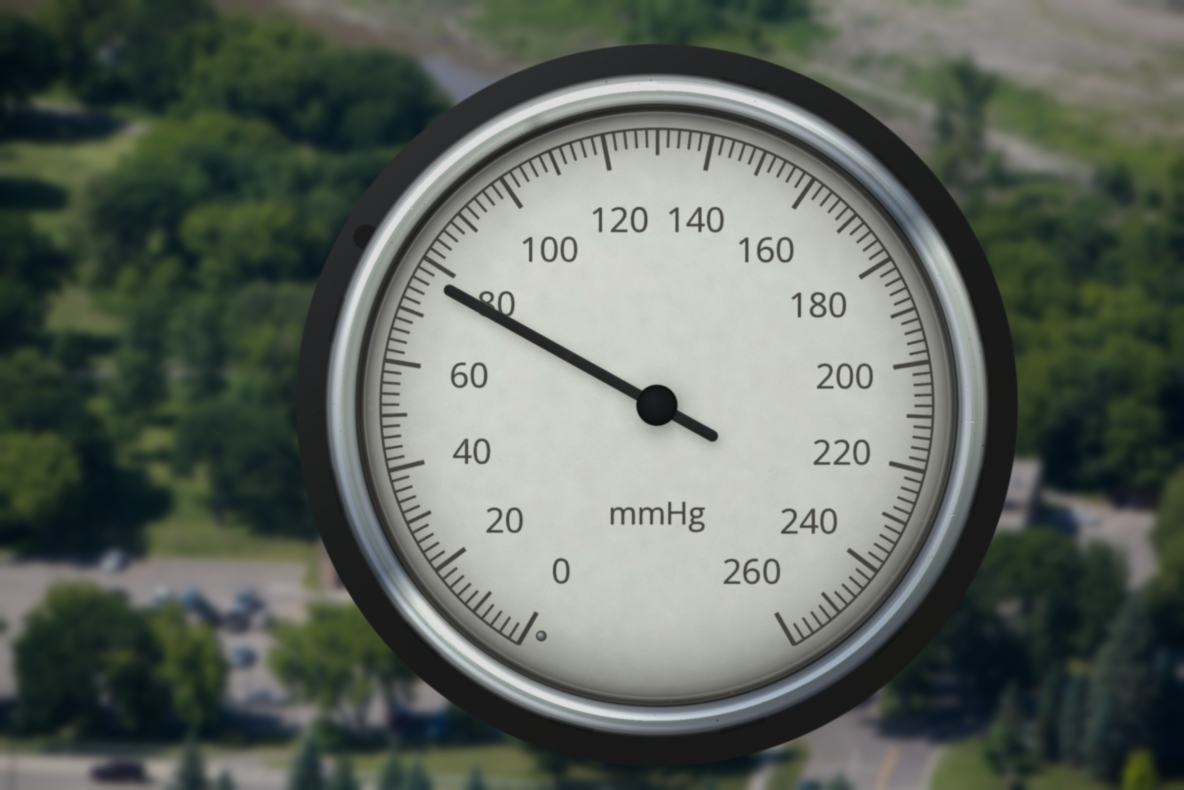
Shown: 77 mmHg
